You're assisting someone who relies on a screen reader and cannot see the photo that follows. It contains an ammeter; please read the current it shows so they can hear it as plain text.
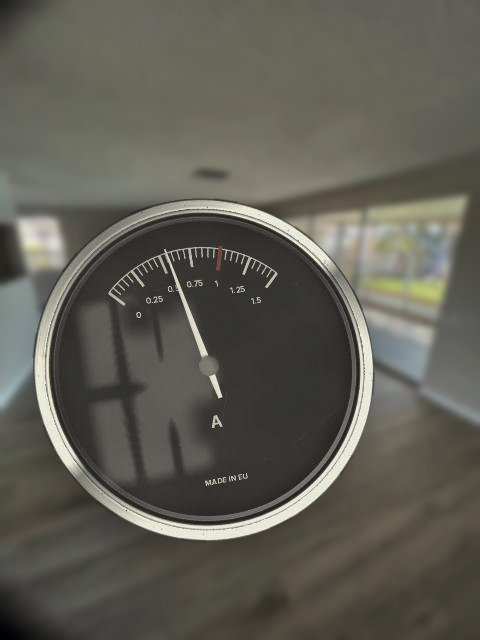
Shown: 0.55 A
